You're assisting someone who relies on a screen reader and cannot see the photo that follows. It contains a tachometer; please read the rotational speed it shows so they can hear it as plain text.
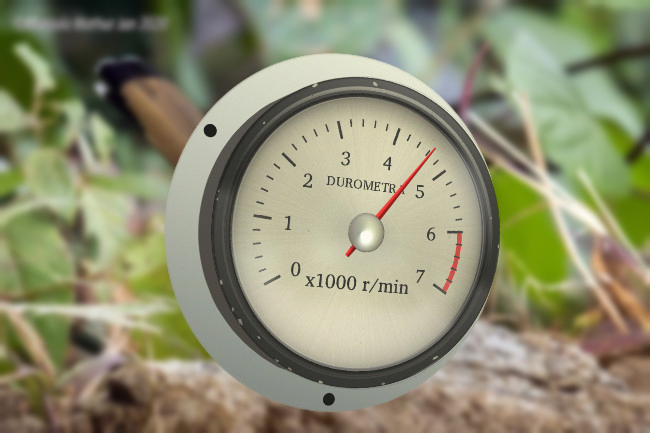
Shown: 4600 rpm
